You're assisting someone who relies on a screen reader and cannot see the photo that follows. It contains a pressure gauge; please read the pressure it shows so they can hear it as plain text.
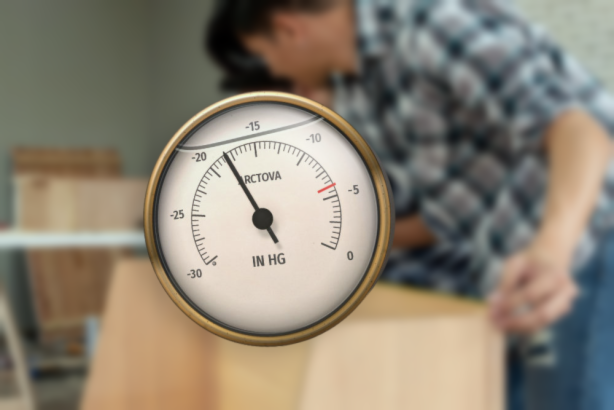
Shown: -18 inHg
